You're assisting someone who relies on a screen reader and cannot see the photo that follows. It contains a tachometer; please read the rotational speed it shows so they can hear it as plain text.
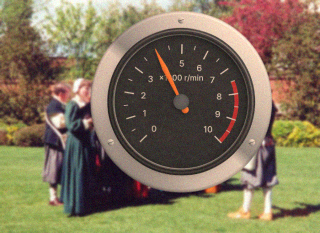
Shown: 4000 rpm
